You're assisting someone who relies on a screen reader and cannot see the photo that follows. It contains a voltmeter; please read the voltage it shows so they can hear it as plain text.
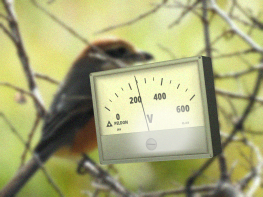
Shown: 250 V
